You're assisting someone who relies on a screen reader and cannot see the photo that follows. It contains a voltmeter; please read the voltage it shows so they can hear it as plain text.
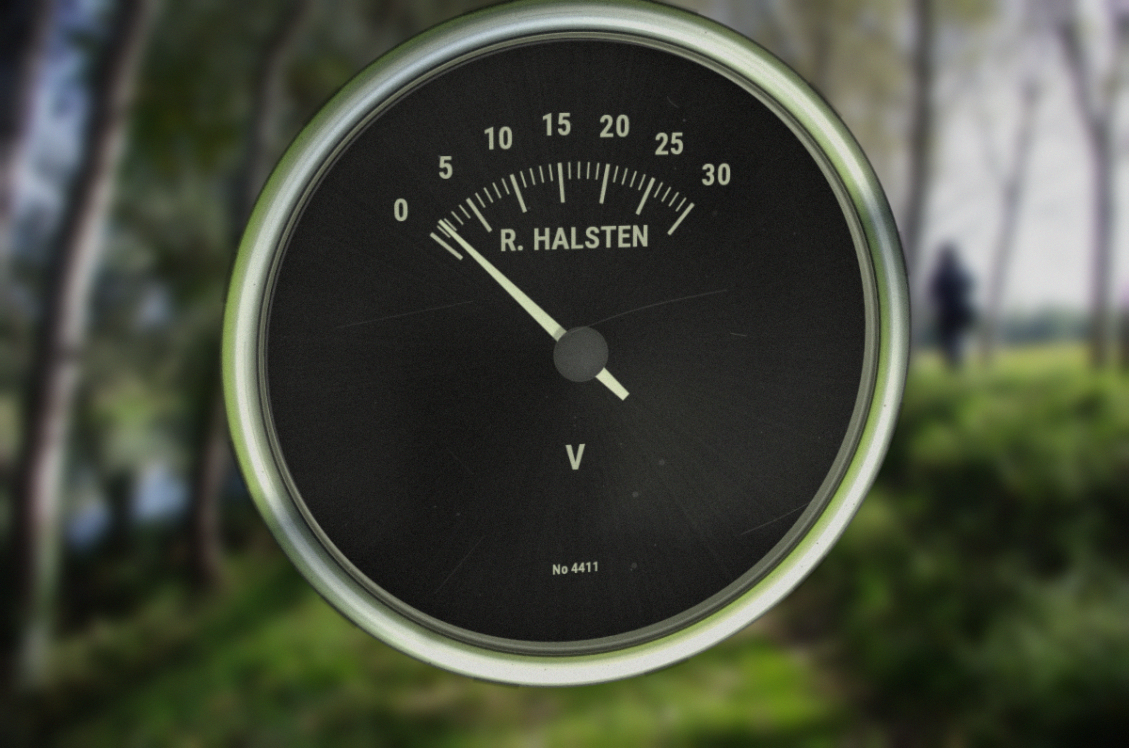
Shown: 1.5 V
